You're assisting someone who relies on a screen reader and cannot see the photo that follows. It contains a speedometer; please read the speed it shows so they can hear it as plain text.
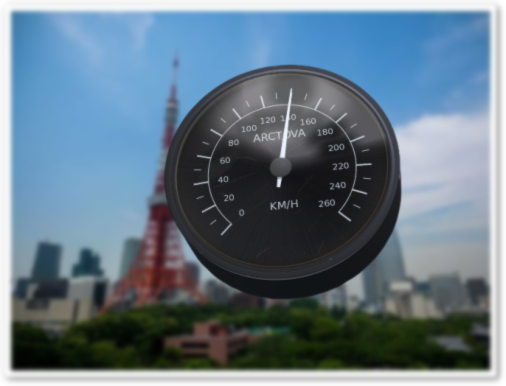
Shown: 140 km/h
